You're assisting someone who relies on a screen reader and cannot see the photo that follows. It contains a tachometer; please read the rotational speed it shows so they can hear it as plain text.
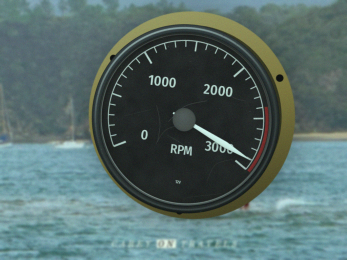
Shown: 2900 rpm
